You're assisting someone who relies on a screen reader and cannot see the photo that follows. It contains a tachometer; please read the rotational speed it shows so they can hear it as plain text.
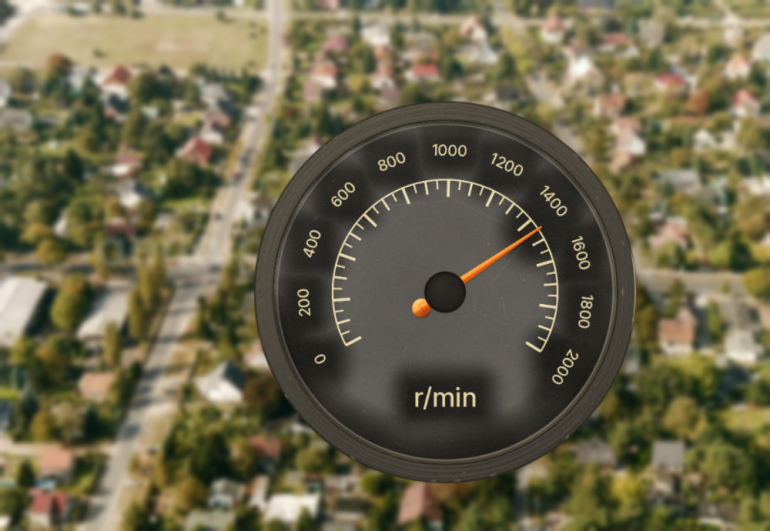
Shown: 1450 rpm
